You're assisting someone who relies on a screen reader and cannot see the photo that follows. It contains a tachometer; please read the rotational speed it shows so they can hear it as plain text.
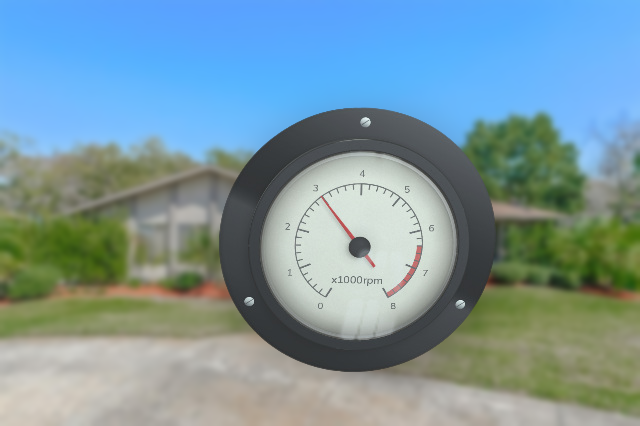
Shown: 3000 rpm
